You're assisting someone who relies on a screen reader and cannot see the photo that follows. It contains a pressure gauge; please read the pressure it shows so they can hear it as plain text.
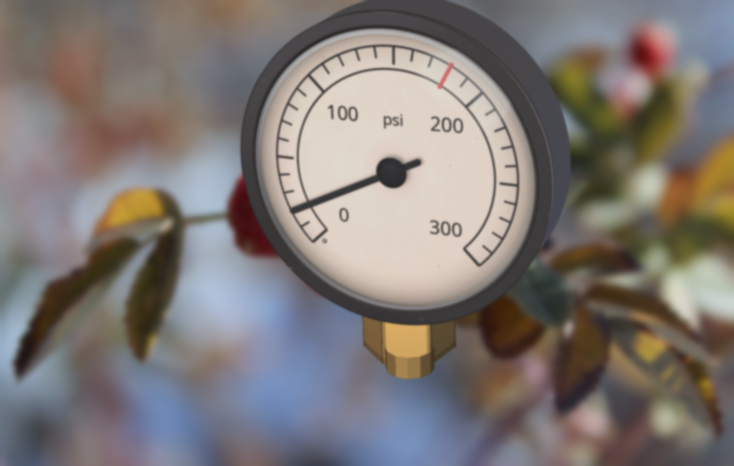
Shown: 20 psi
